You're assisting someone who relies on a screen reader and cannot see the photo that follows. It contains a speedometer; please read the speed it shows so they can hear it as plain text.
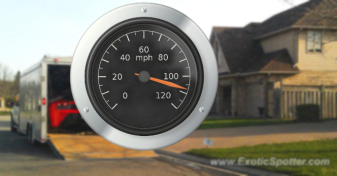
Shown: 107.5 mph
